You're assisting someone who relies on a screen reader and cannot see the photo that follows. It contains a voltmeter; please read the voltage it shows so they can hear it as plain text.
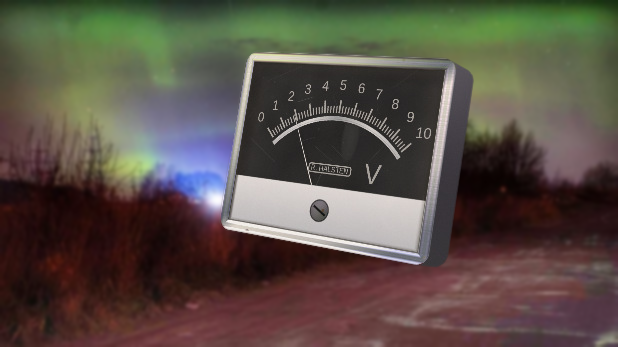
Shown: 2 V
